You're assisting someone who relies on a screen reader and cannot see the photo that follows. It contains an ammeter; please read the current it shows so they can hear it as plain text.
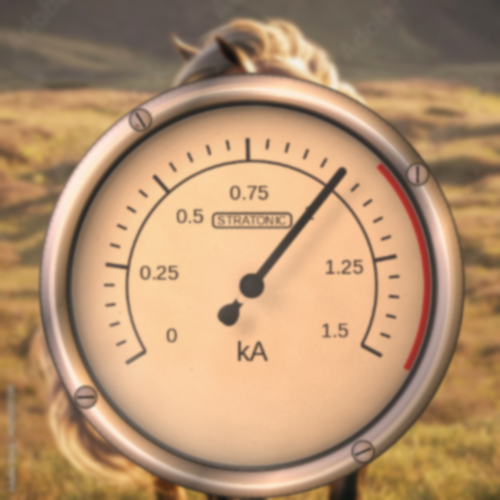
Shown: 1 kA
